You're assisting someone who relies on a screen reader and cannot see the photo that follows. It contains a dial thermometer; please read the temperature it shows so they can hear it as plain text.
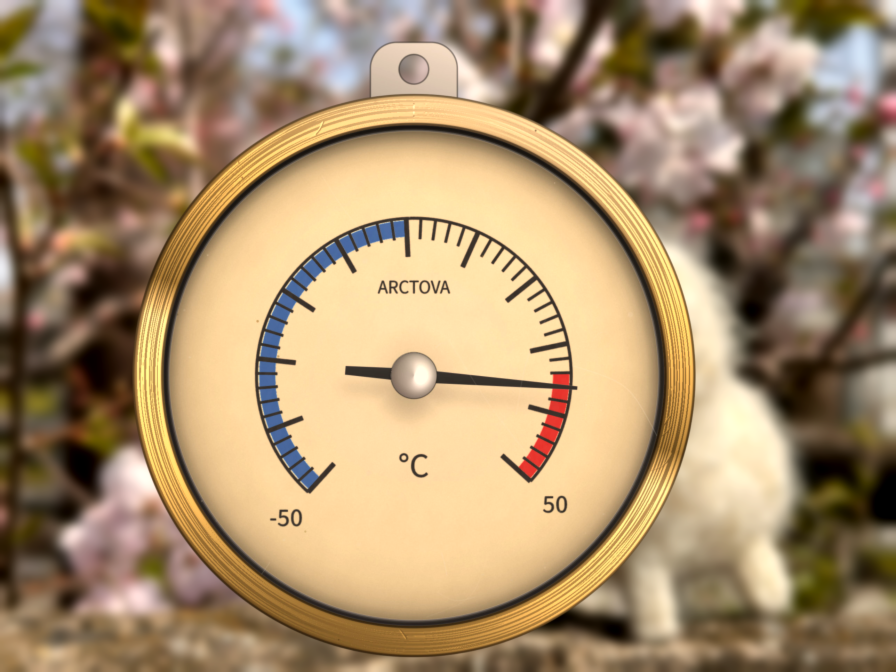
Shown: 36 °C
